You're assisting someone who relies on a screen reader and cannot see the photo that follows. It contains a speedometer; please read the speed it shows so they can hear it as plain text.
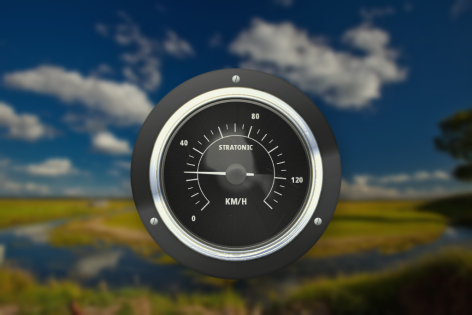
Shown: 25 km/h
